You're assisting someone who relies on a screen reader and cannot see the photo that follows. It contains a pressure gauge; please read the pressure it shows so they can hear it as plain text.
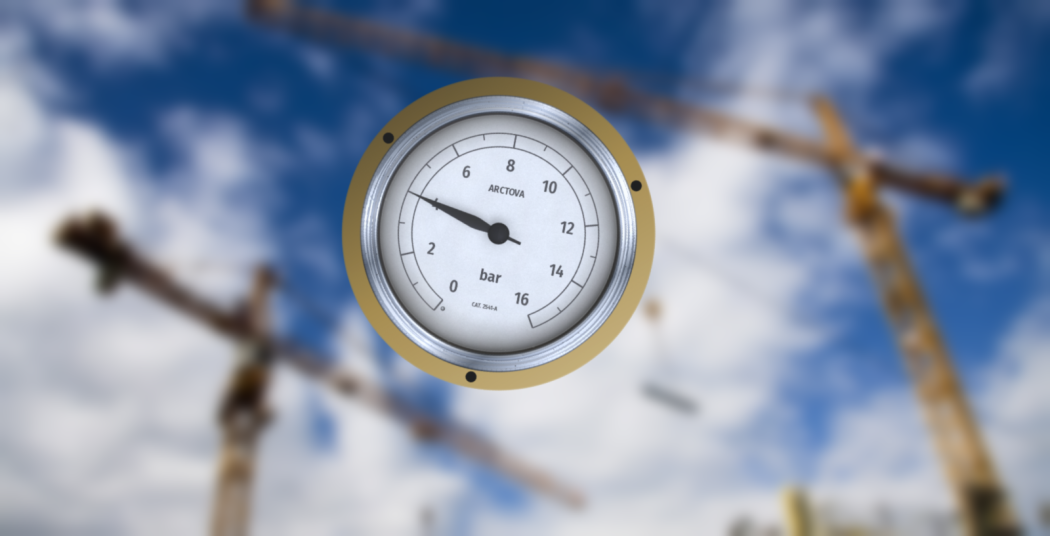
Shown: 4 bar
